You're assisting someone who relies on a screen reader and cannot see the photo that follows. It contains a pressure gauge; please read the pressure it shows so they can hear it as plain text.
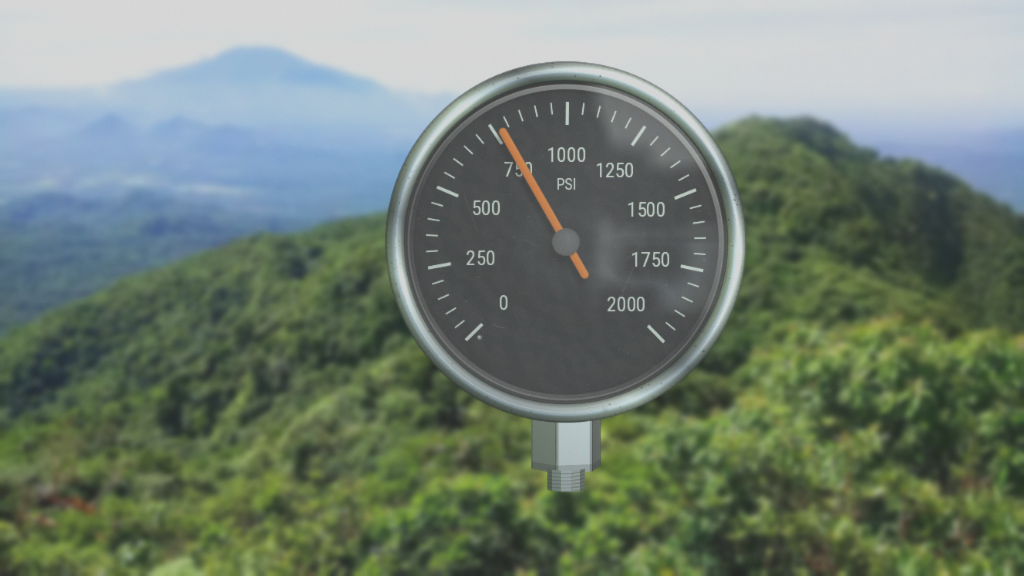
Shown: 775 psi
